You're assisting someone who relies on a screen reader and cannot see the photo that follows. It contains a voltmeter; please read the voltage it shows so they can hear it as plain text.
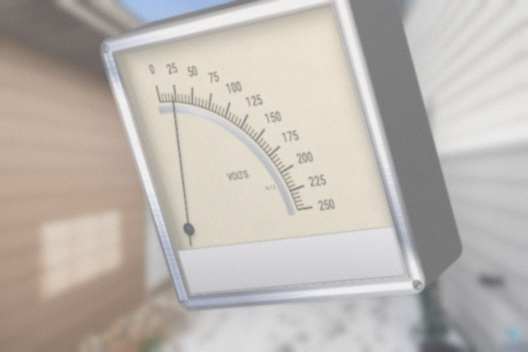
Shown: 25 V
